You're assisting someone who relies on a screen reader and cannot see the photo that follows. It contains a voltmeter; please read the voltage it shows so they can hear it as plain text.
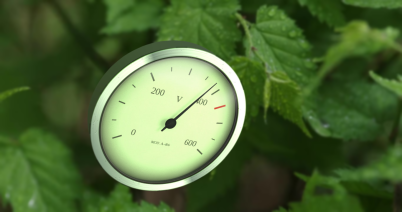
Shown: 375 V
